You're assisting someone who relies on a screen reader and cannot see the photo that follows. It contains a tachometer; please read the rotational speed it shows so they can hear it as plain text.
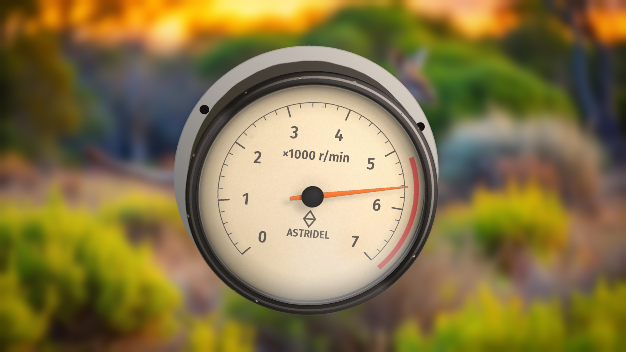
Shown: 5600 rpm
